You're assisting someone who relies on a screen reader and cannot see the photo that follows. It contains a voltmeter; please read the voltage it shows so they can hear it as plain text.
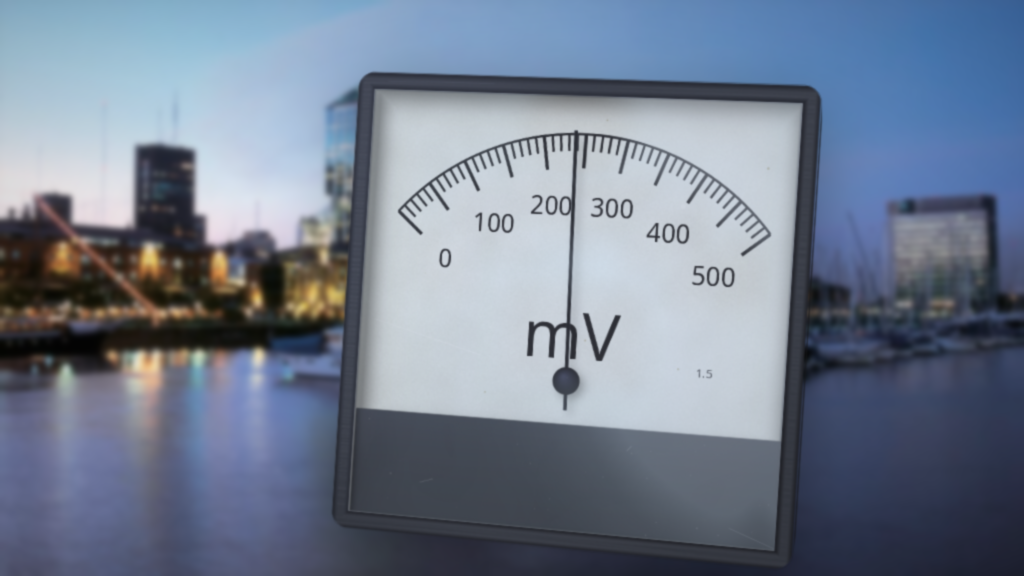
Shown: 240 mV
